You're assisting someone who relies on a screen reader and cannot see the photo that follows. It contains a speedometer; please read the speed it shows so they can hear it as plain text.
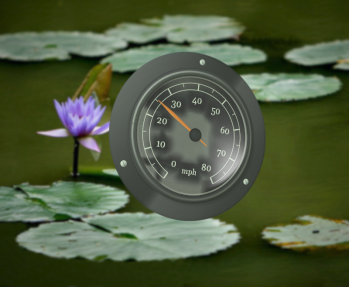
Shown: 25 mph
